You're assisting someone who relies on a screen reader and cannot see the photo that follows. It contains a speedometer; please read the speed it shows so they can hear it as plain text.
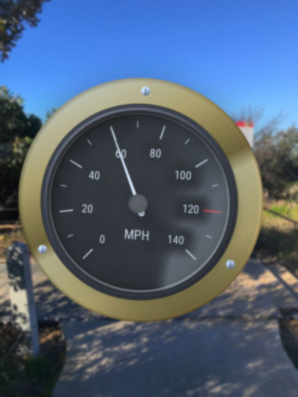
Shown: 60 mph
